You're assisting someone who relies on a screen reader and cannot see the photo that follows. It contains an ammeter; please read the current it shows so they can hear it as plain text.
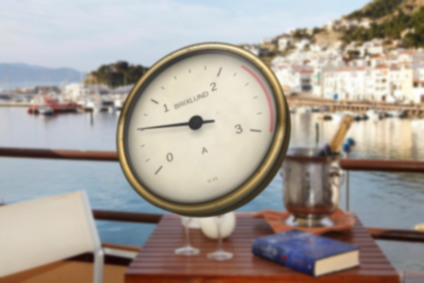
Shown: 0.6 A
